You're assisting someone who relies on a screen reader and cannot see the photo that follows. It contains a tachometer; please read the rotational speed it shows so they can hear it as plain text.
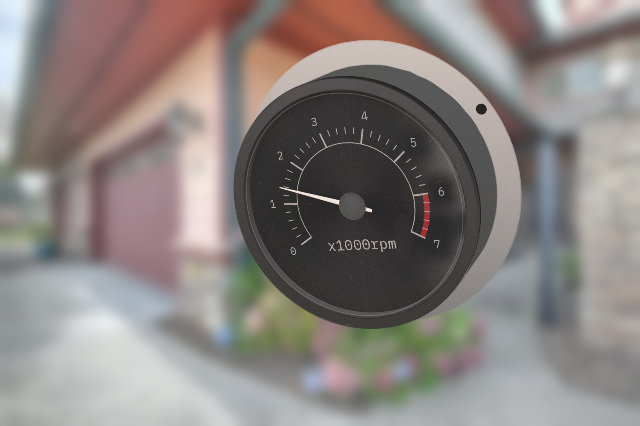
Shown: 1400 rpm
